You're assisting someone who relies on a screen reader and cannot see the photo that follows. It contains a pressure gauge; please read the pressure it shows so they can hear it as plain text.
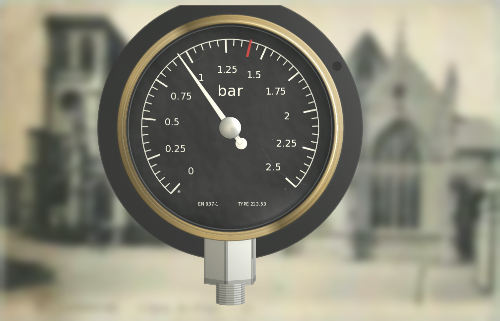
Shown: 0.95 bar
